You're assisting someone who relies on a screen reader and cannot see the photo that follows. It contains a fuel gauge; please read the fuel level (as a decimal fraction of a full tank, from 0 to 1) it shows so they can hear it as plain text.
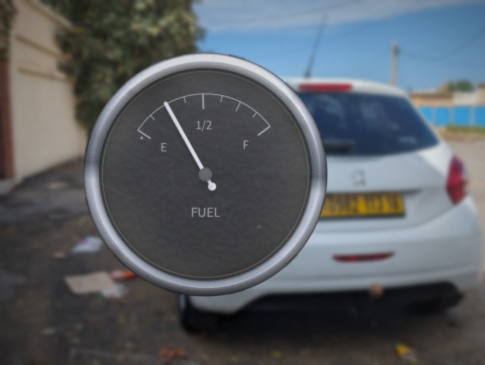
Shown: 0.25
